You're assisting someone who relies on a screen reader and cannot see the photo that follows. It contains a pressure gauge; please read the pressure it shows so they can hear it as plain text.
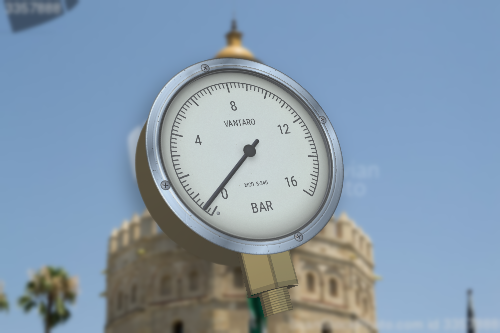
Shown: 0.4 bar
